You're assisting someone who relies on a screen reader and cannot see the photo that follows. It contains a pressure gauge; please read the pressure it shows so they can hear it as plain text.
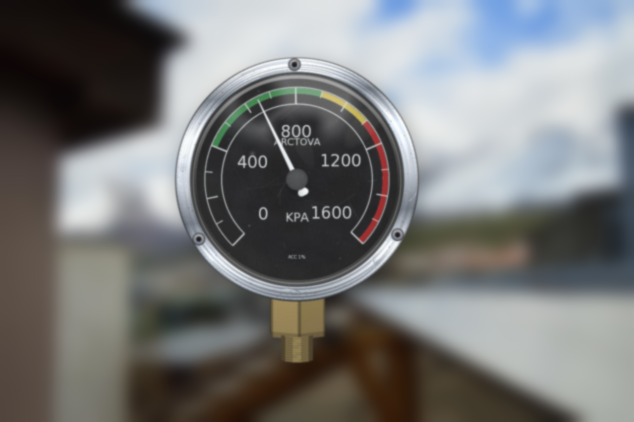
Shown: 650 kPa
